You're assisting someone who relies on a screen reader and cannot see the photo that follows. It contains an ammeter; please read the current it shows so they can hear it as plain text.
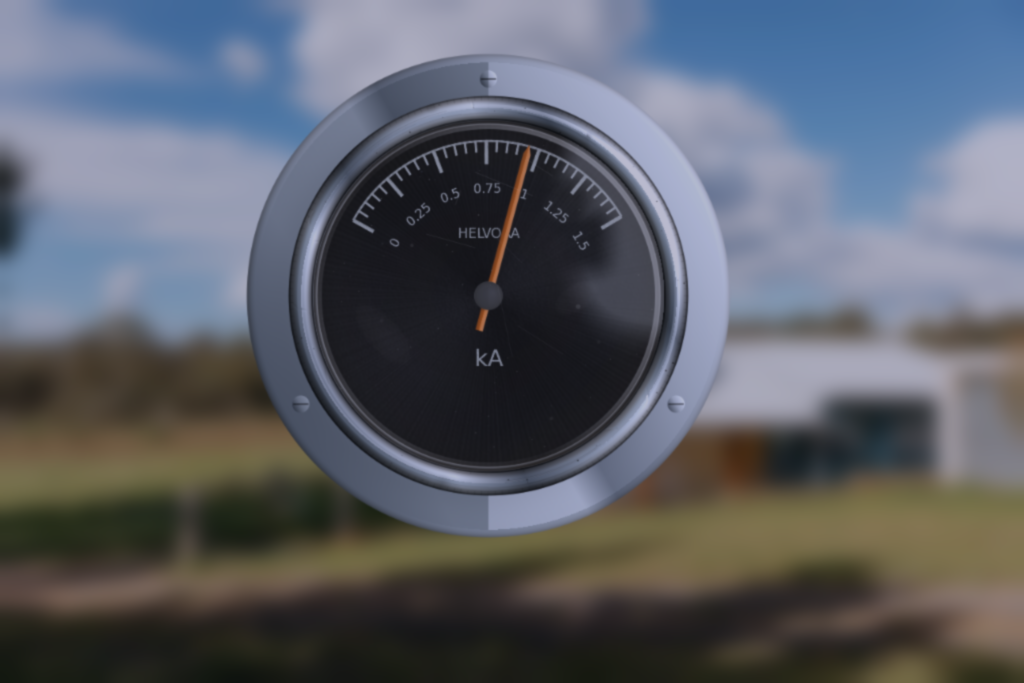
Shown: 0.95 kA
